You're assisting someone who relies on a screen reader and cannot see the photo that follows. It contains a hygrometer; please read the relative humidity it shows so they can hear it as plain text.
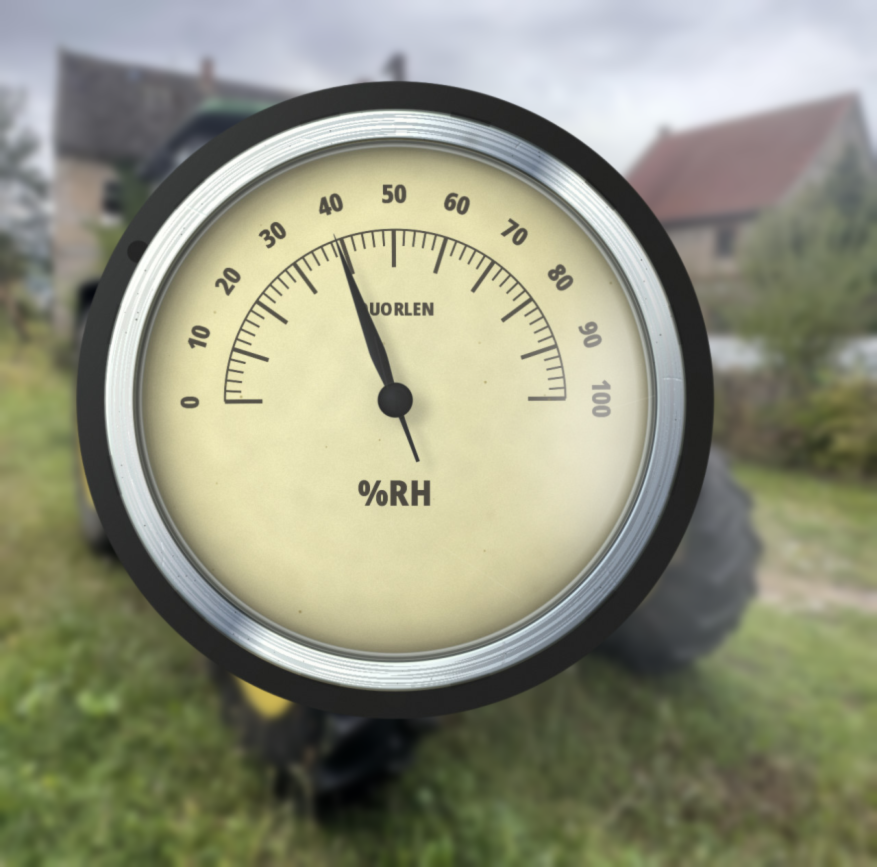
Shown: 39 %
